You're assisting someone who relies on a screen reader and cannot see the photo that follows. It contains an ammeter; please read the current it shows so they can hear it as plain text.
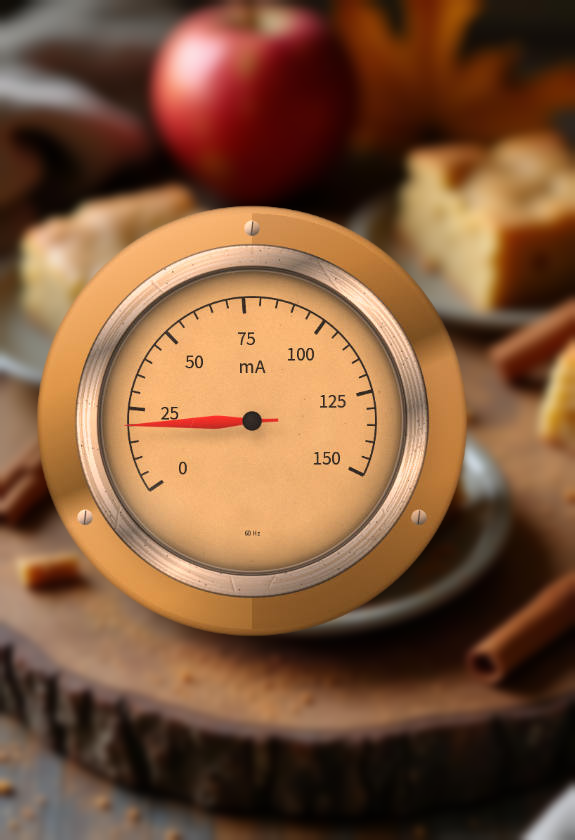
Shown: 20 mA
